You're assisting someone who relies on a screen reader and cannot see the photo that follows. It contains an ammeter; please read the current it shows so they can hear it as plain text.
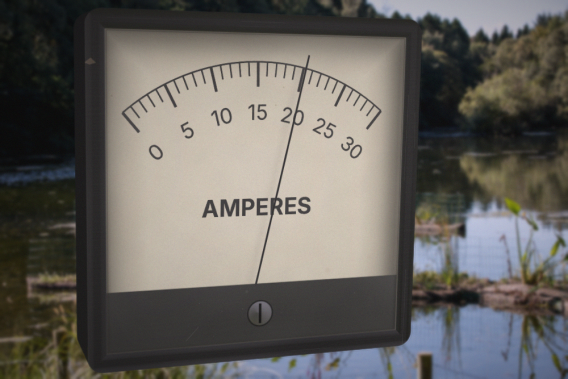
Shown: 20 A
